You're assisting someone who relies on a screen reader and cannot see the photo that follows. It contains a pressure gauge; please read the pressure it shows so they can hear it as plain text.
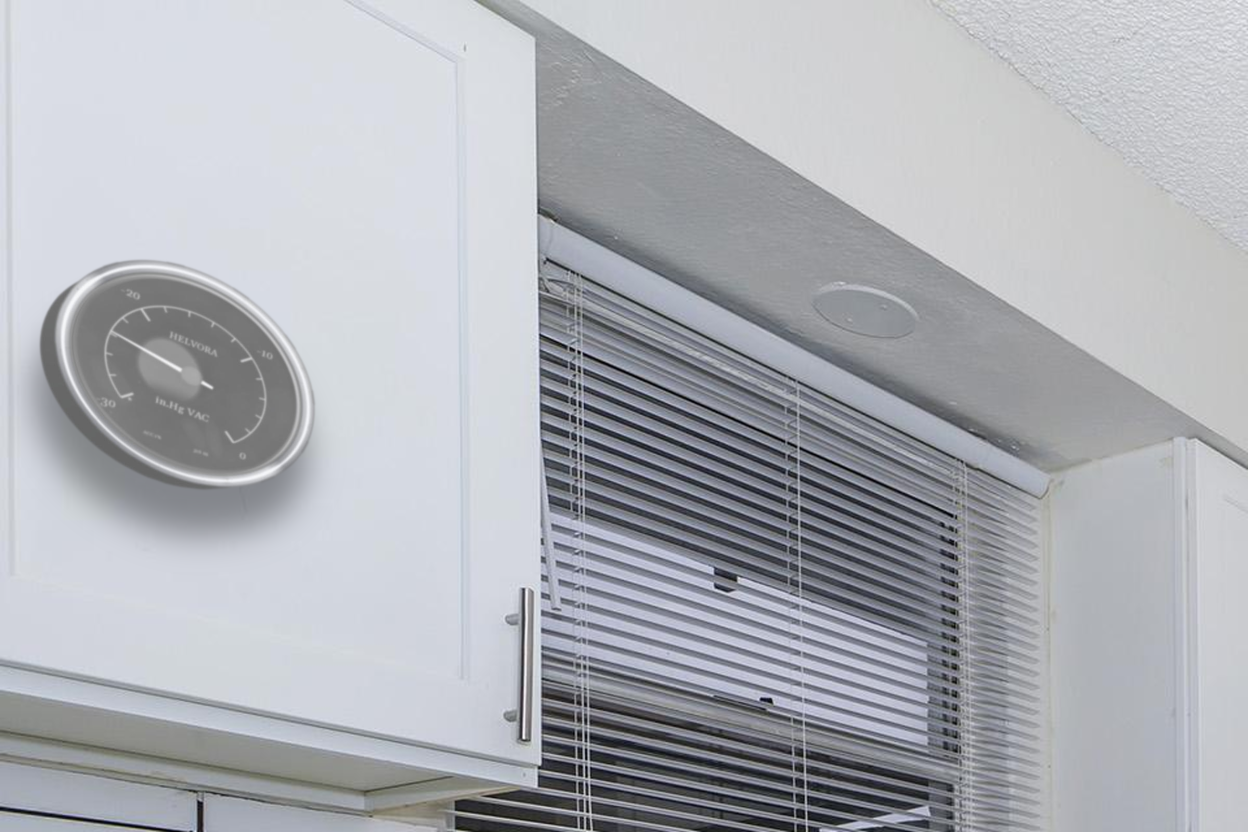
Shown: -24 inHg
